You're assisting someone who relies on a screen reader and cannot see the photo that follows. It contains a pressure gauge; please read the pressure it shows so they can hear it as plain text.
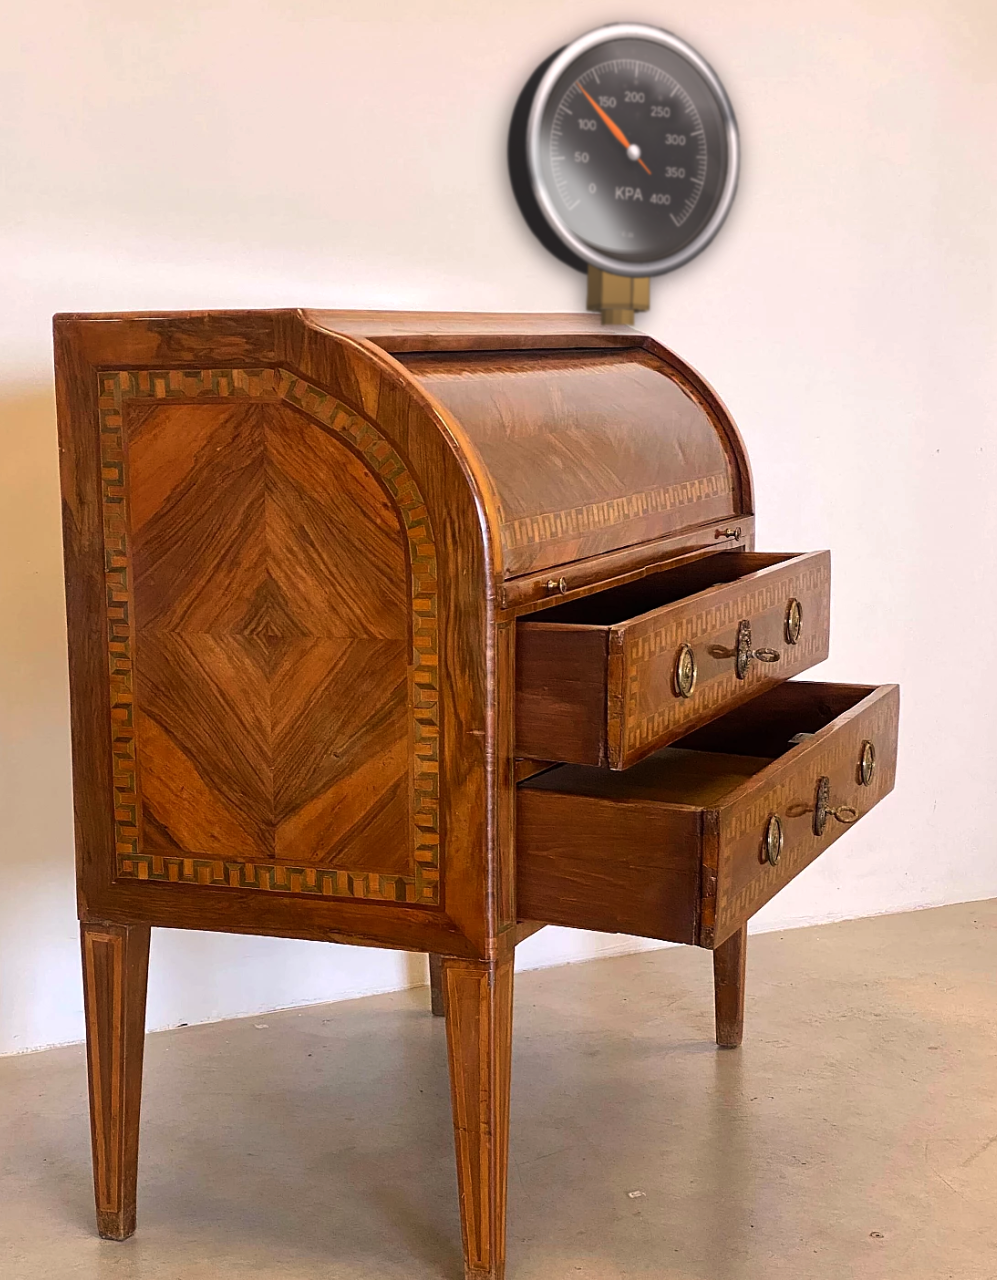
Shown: 125 kPa
